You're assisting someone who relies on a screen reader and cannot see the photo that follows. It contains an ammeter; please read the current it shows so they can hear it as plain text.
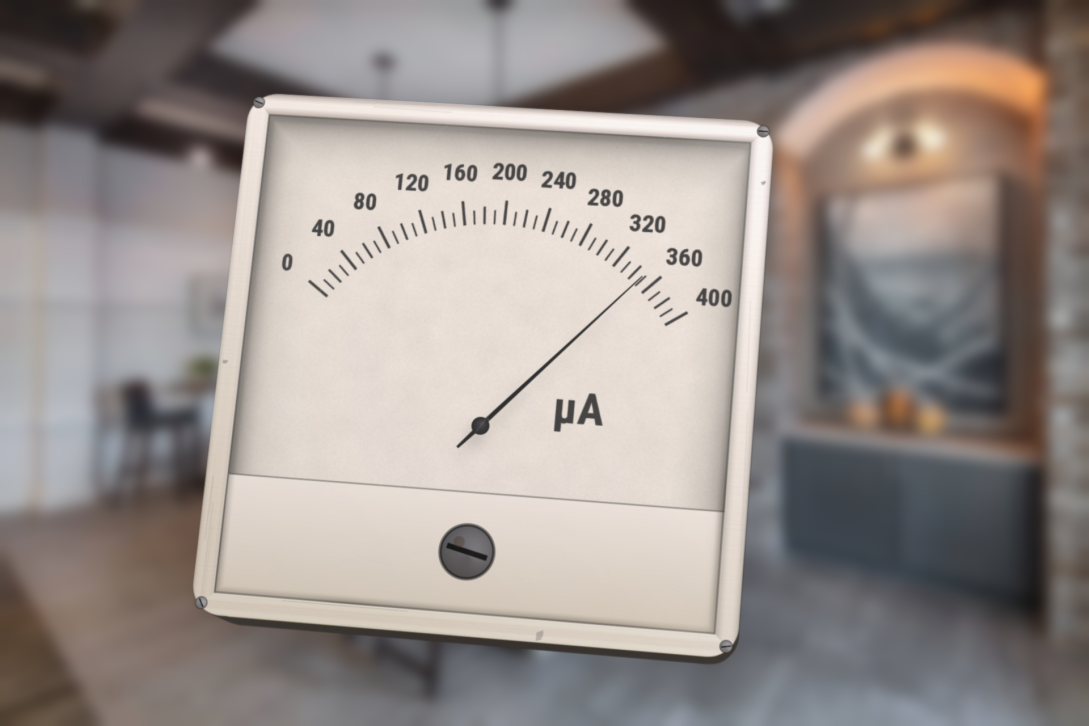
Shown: 350 µA
